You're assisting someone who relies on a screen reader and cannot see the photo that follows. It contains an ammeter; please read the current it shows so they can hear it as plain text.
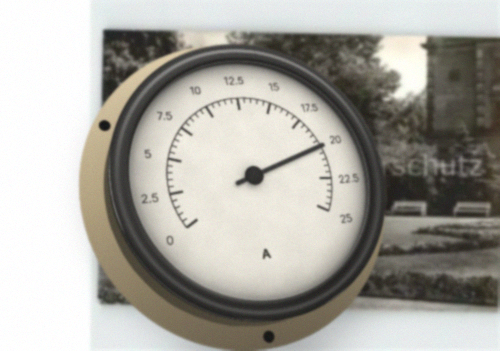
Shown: 20 A
